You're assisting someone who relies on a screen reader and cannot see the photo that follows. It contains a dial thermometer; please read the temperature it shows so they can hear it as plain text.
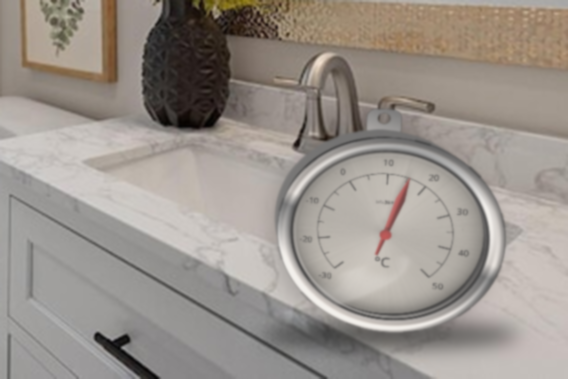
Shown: 15 °C
